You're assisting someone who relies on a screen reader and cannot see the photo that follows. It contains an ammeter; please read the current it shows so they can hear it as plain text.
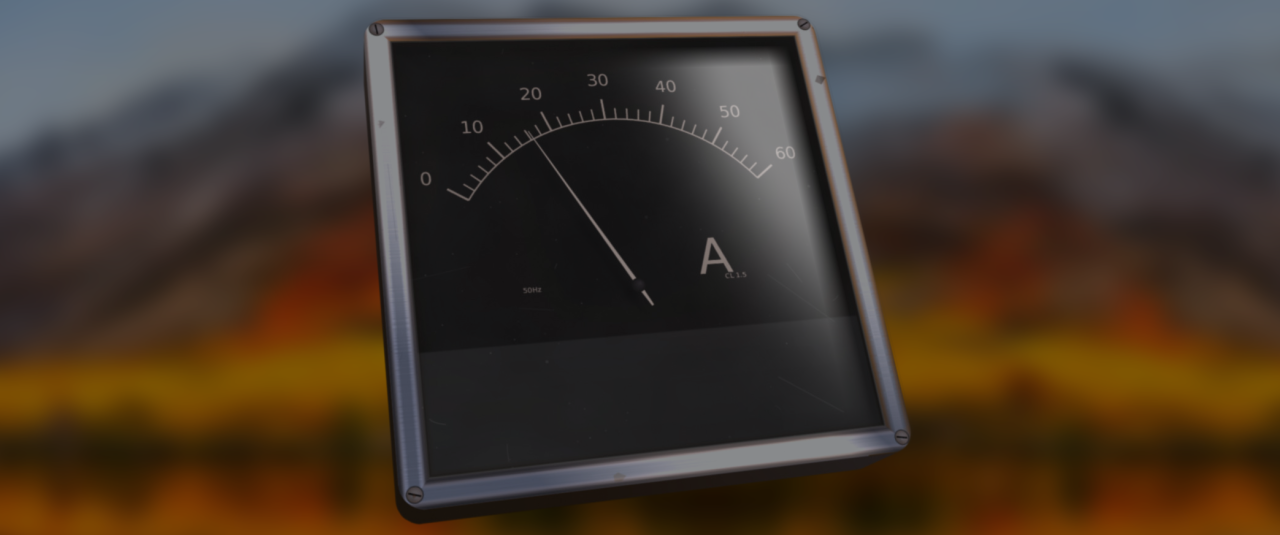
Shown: 16 A
